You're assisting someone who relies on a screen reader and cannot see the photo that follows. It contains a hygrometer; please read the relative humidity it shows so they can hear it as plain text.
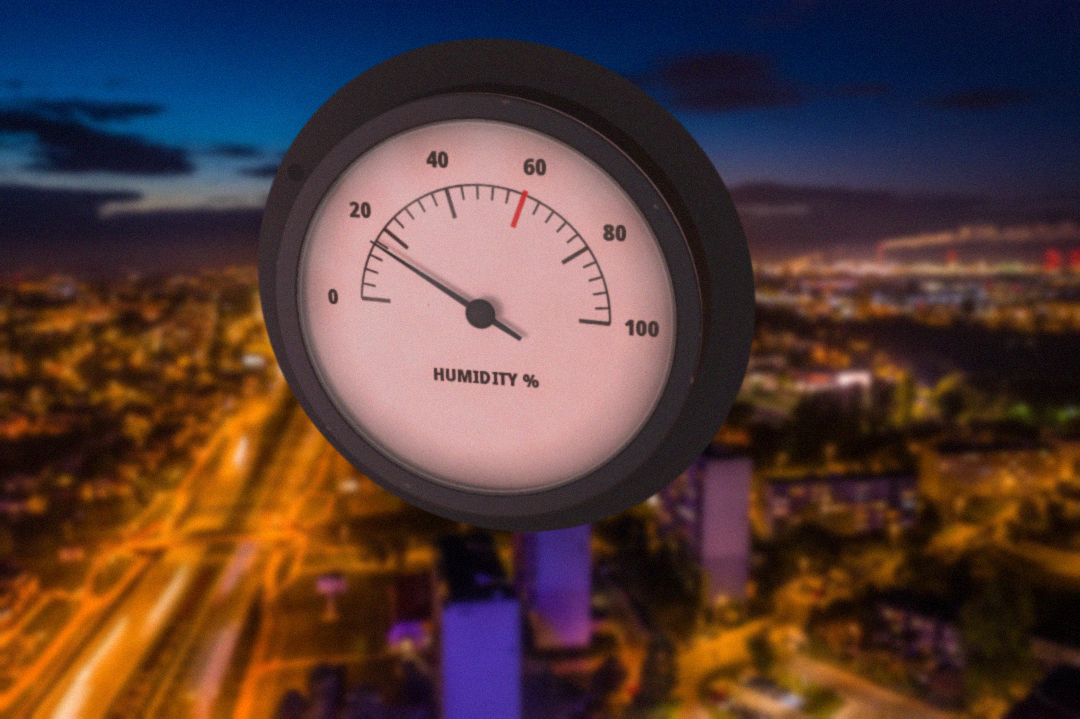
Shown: 16 %
